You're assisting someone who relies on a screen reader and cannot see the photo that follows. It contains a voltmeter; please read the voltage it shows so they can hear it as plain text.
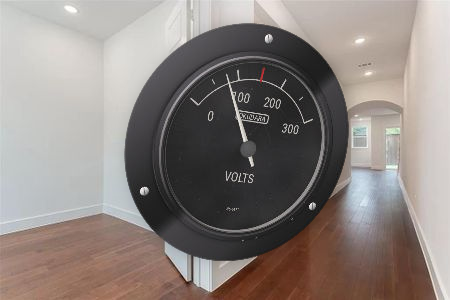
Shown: 75 V
